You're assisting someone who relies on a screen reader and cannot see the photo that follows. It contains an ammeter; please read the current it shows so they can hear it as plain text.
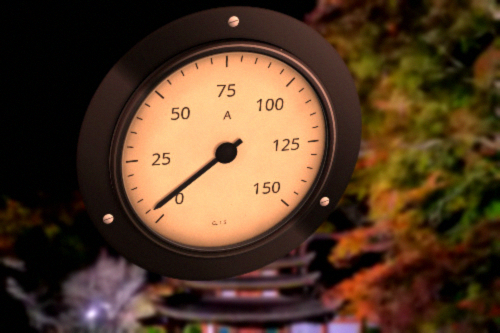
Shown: 5 A
